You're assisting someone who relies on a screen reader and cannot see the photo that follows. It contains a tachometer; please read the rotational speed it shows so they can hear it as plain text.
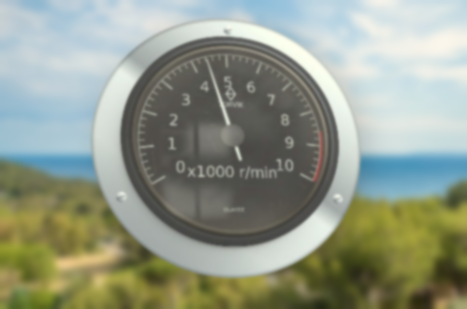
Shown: 4400 rpm
